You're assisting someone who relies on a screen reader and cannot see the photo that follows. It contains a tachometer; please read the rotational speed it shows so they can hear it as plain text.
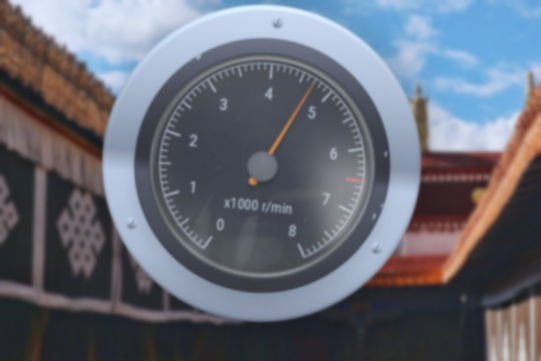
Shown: 4700 rpm
